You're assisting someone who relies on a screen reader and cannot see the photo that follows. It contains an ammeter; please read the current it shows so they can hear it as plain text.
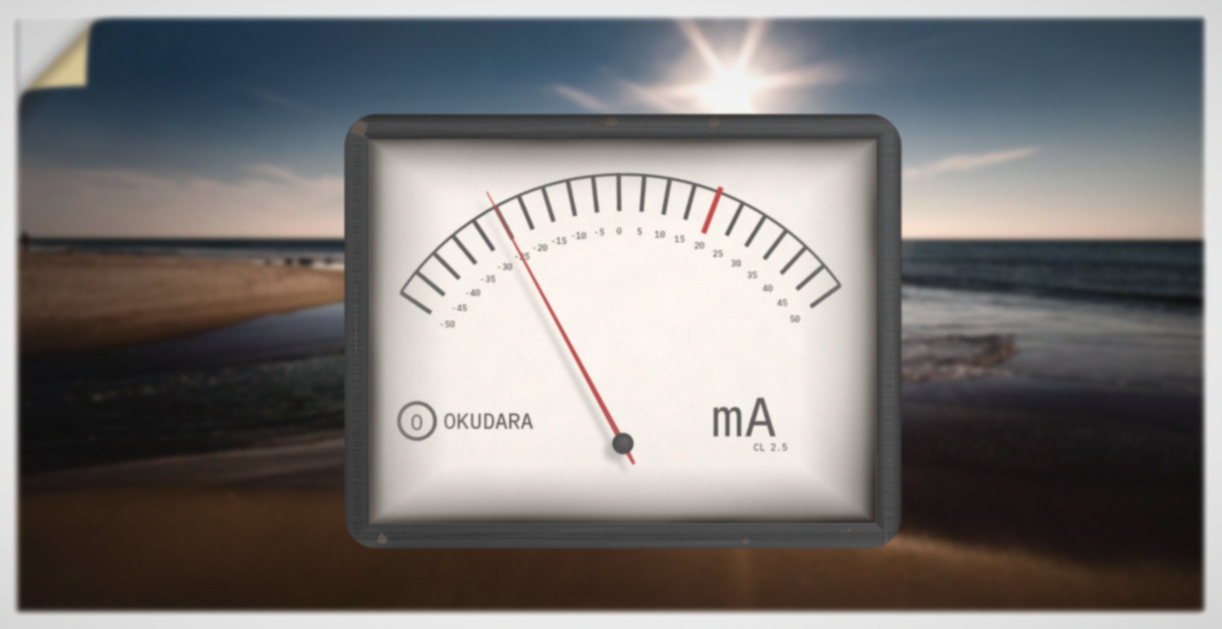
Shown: -25 mA
